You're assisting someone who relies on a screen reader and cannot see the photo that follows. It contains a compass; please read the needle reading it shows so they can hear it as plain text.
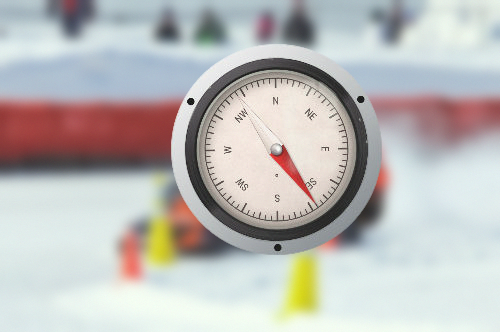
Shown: 145 °
